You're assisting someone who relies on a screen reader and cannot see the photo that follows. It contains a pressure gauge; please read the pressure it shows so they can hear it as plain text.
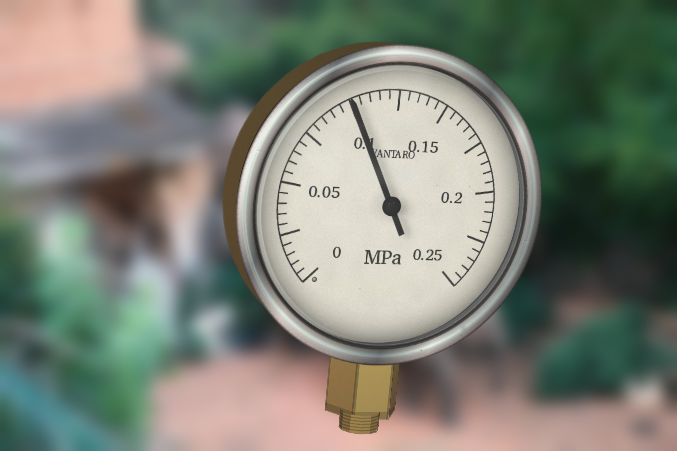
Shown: 0.1 MPa
